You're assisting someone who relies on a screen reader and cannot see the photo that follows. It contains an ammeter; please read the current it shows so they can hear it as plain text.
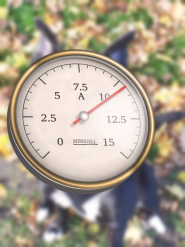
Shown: 10.5 A
